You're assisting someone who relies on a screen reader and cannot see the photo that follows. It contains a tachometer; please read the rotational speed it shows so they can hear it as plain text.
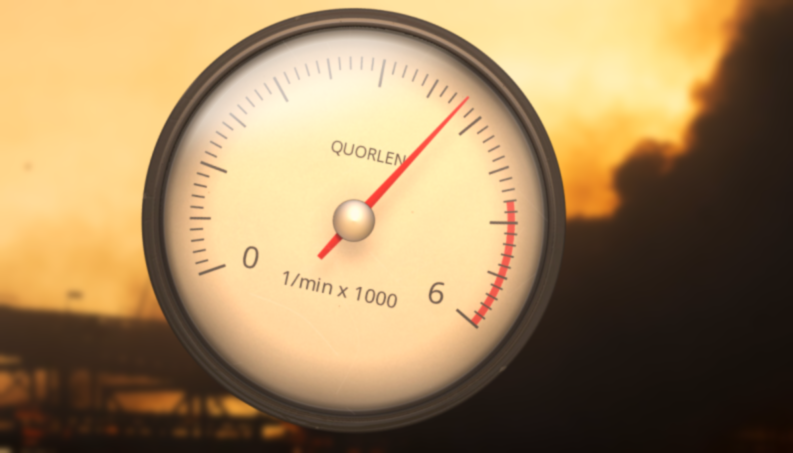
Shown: 3800 rpm
